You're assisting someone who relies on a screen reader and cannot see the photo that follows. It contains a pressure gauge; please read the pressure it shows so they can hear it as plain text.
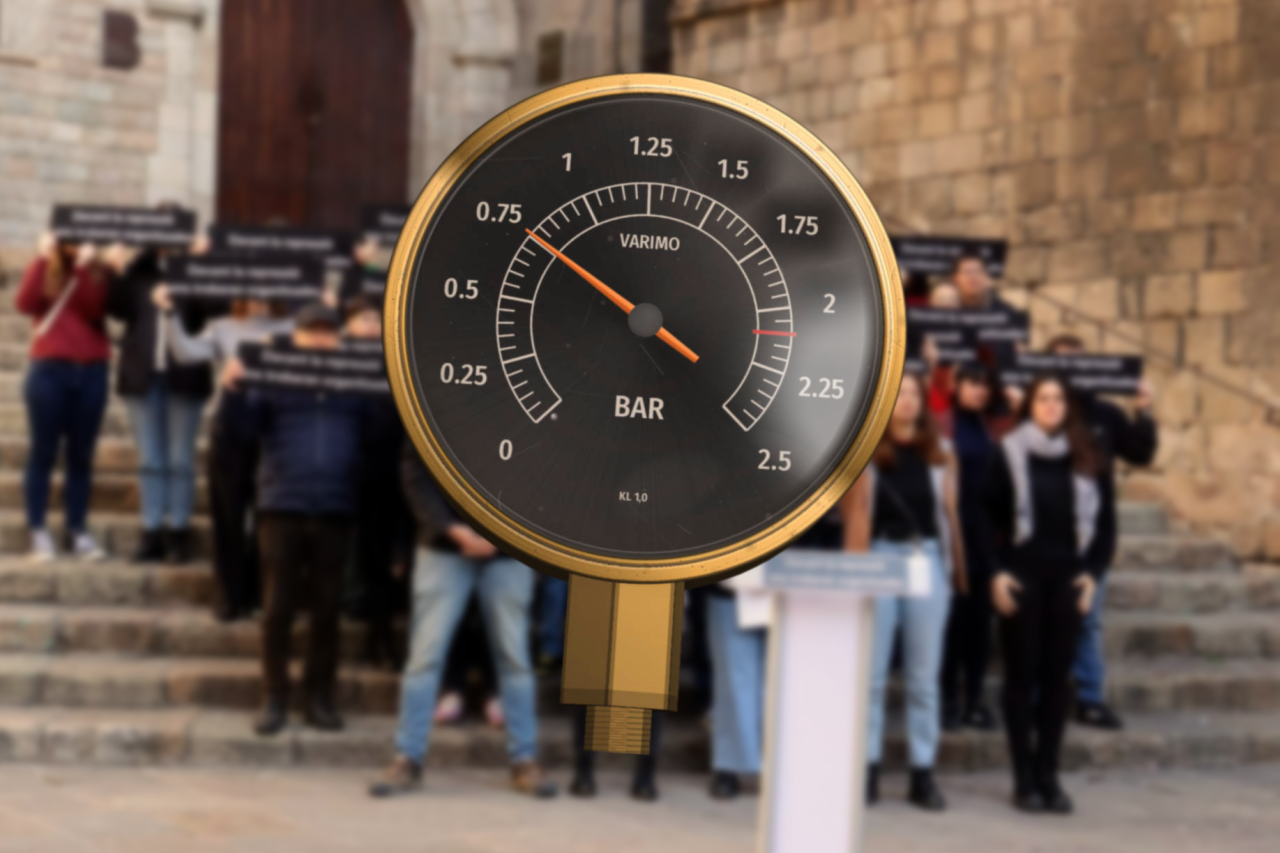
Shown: 0.75 bar
